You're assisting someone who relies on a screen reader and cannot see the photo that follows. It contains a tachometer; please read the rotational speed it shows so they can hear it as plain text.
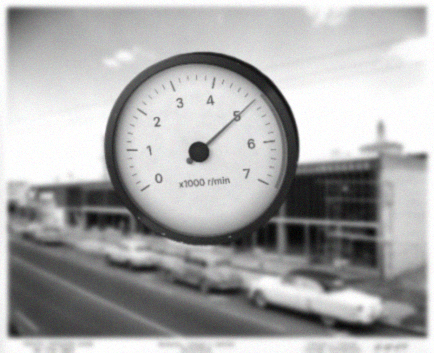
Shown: 5000 rpm
